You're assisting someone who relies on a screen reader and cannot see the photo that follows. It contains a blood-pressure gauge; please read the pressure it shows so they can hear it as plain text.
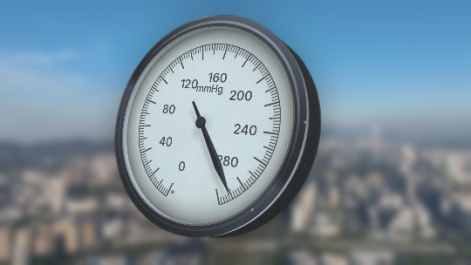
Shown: 290 mmHg
